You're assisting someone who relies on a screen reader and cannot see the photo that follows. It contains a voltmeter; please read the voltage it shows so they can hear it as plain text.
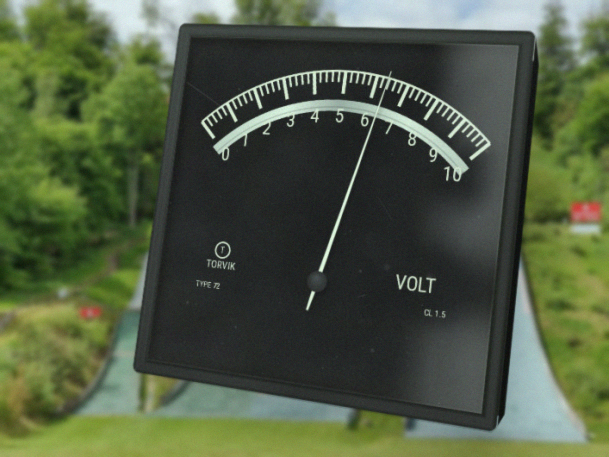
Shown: 6.4 V
